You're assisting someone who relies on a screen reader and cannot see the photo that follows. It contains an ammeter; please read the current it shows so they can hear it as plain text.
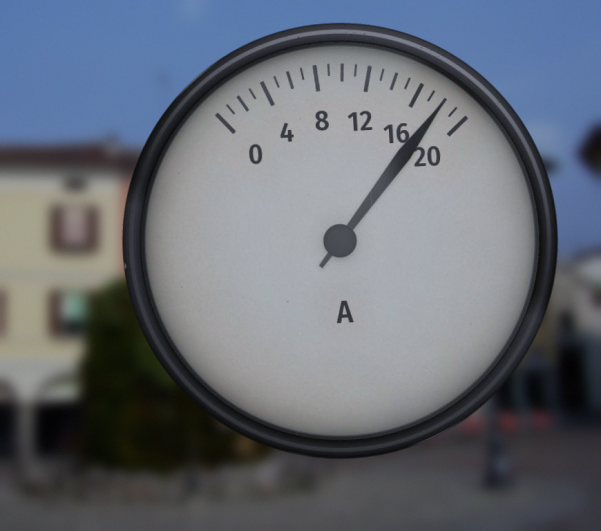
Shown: 18 A
